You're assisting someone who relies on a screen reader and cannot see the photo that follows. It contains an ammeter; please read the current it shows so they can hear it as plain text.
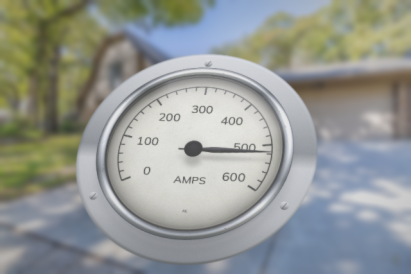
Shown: 520 A
